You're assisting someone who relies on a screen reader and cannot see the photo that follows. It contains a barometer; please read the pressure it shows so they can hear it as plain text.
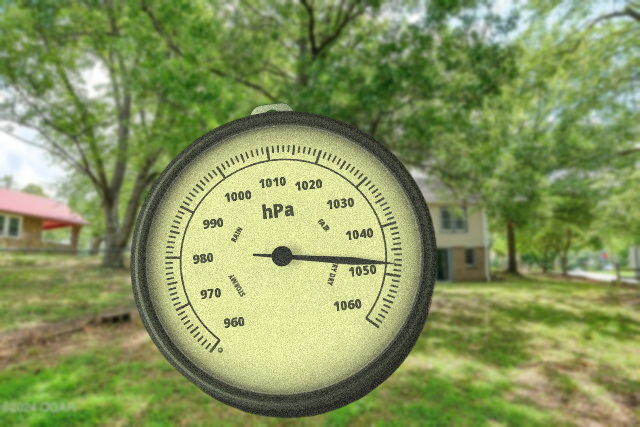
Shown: 1048 hPa
